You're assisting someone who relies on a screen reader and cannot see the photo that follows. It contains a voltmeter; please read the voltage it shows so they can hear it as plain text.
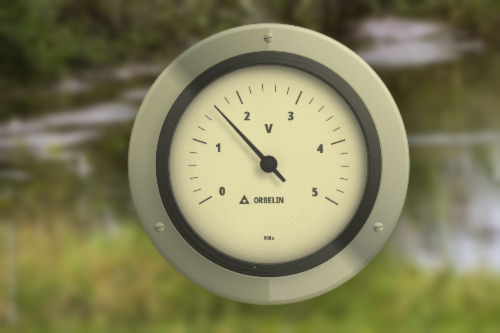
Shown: 1.6 V
